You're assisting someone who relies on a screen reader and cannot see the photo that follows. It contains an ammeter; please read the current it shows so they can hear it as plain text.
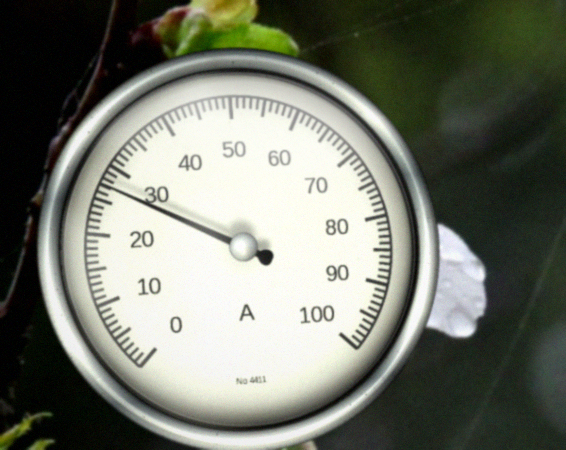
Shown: 27 A
